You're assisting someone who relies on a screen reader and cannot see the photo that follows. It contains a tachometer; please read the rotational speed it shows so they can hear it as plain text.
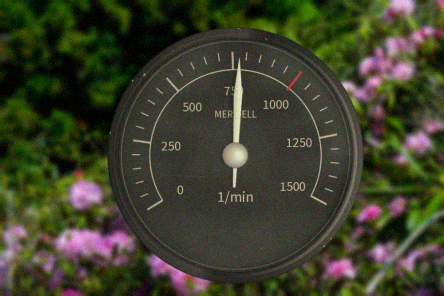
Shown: 775 rpm
